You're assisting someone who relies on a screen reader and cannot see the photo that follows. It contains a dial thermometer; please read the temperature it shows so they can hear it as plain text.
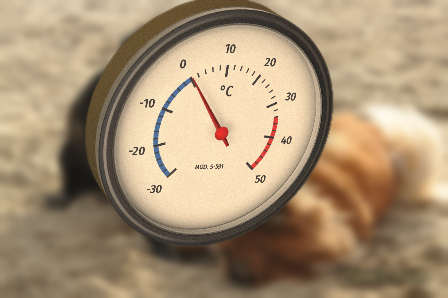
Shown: 0 °C
